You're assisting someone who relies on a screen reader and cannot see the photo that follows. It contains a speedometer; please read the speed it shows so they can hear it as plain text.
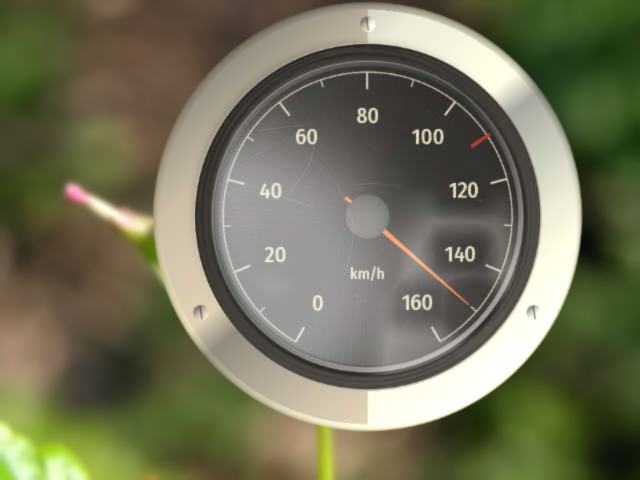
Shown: 150 km/h
